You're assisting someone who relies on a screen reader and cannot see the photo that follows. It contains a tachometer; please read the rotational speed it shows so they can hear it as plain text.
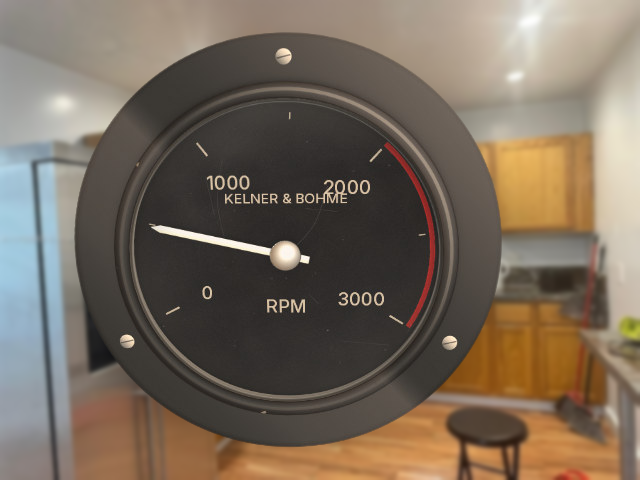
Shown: 500 rpm
